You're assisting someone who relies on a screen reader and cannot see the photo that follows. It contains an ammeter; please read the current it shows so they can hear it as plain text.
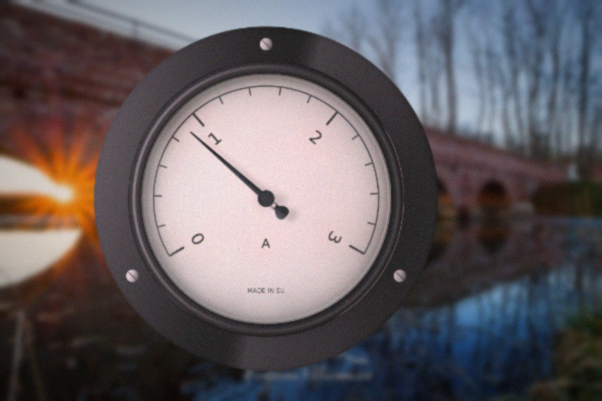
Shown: 0.9 A
